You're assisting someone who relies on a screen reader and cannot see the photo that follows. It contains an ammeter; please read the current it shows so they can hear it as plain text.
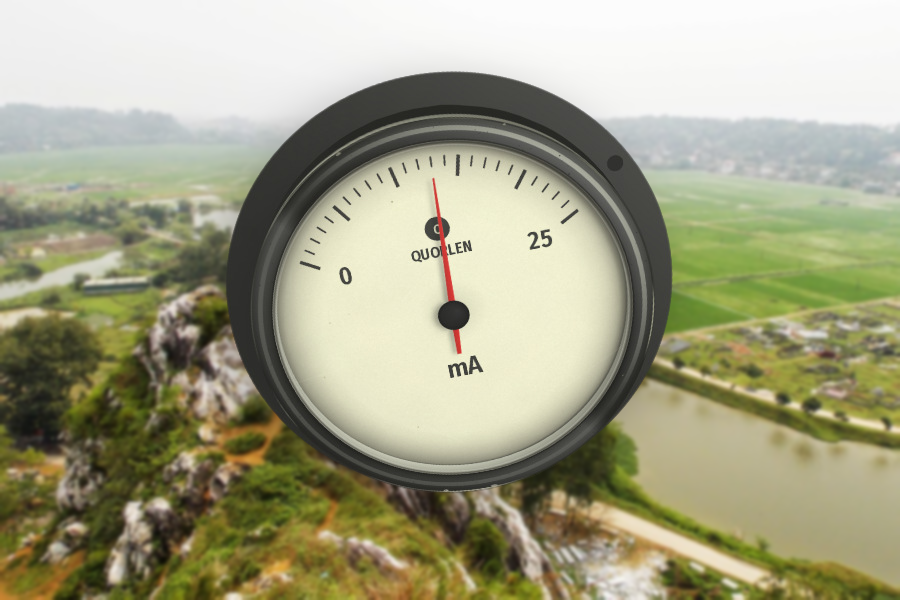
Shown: 13 mA
